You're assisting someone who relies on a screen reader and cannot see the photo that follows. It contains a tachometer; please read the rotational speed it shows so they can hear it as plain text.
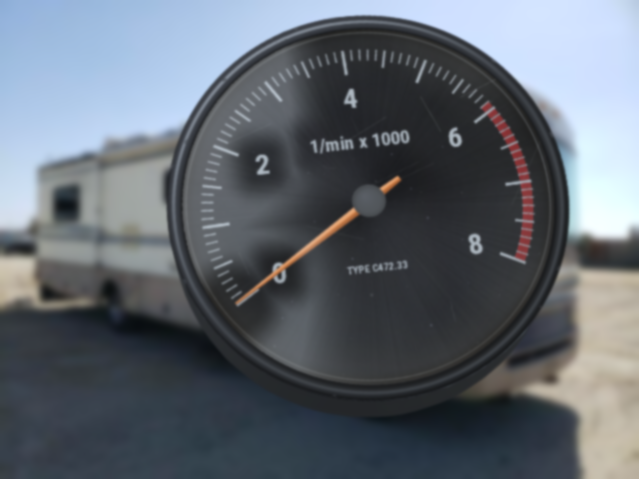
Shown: 0 rpm
